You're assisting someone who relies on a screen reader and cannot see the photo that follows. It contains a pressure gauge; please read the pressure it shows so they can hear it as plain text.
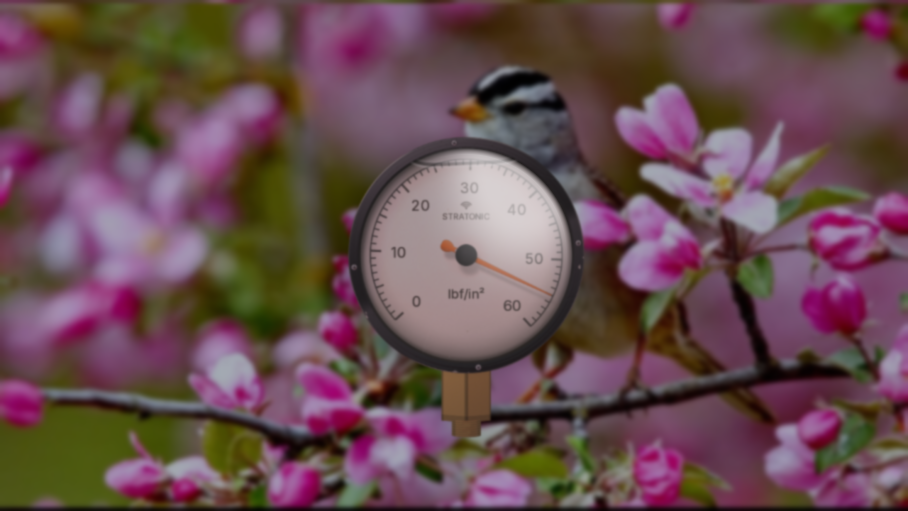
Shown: 55 psi
